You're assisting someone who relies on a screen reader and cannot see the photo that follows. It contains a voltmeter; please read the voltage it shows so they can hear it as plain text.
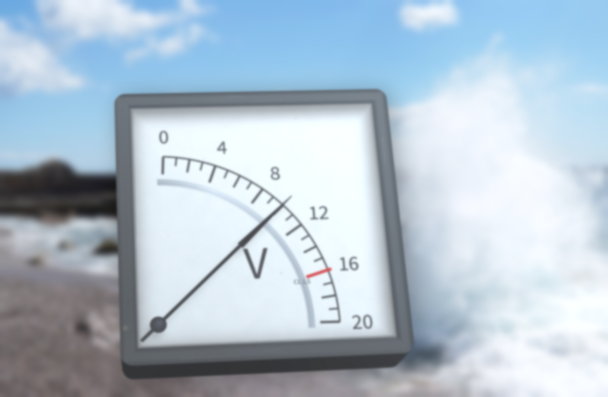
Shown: 10 V
